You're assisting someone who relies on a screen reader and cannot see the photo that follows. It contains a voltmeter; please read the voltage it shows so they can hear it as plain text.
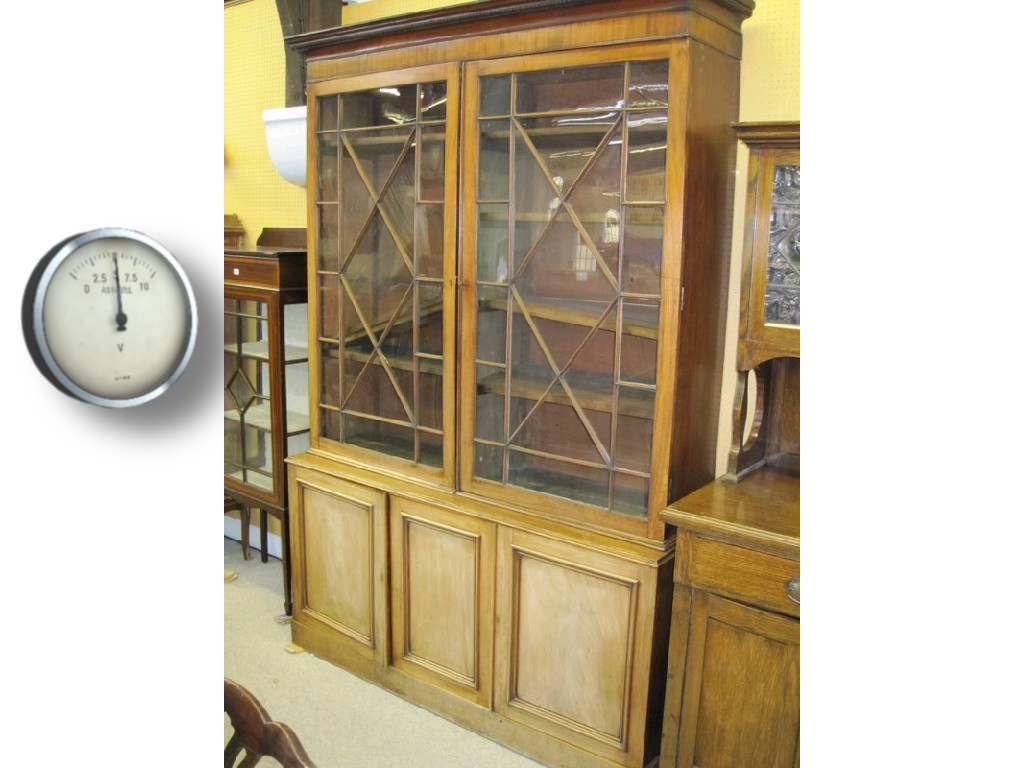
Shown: 5 V
